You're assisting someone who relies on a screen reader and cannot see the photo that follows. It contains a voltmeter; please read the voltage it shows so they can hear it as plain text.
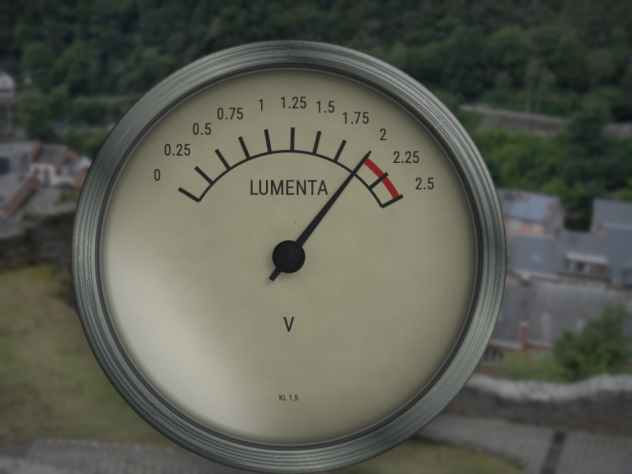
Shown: 2 V
